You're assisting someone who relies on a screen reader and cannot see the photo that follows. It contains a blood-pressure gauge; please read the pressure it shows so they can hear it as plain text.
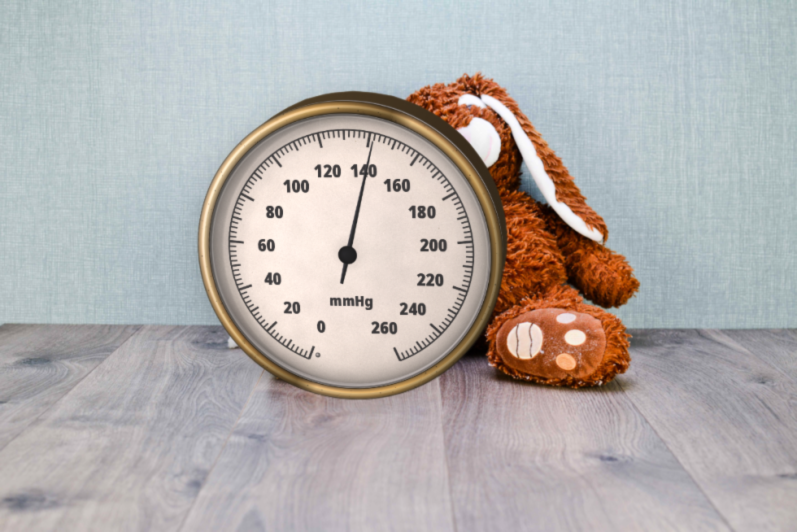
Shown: 142 mmHg
